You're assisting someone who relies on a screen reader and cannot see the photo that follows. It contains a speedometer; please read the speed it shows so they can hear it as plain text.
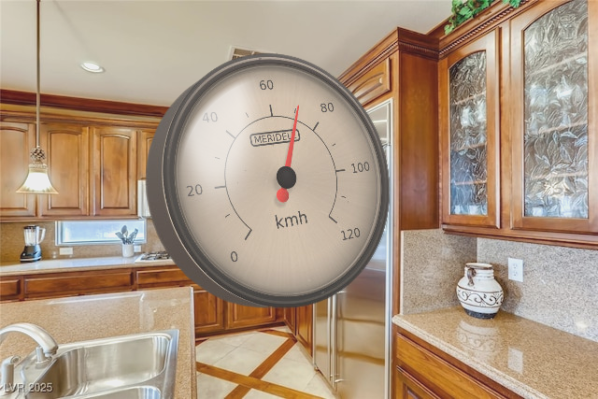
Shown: 70 km/h
